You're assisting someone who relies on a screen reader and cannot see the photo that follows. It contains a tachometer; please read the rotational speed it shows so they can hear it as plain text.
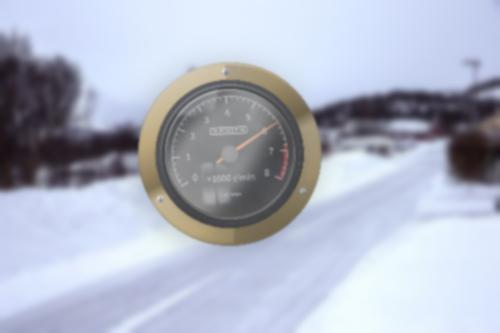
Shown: 6000 rpm
